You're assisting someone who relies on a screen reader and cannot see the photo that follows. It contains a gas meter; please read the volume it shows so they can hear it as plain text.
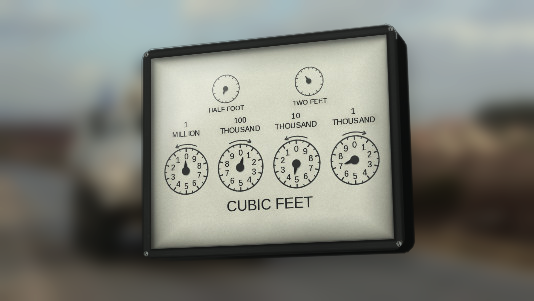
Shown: 4700 ft³
